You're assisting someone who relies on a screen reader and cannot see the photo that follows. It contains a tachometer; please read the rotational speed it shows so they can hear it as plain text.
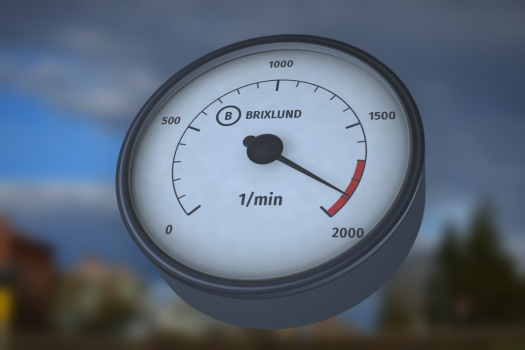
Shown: 1900 rpm
